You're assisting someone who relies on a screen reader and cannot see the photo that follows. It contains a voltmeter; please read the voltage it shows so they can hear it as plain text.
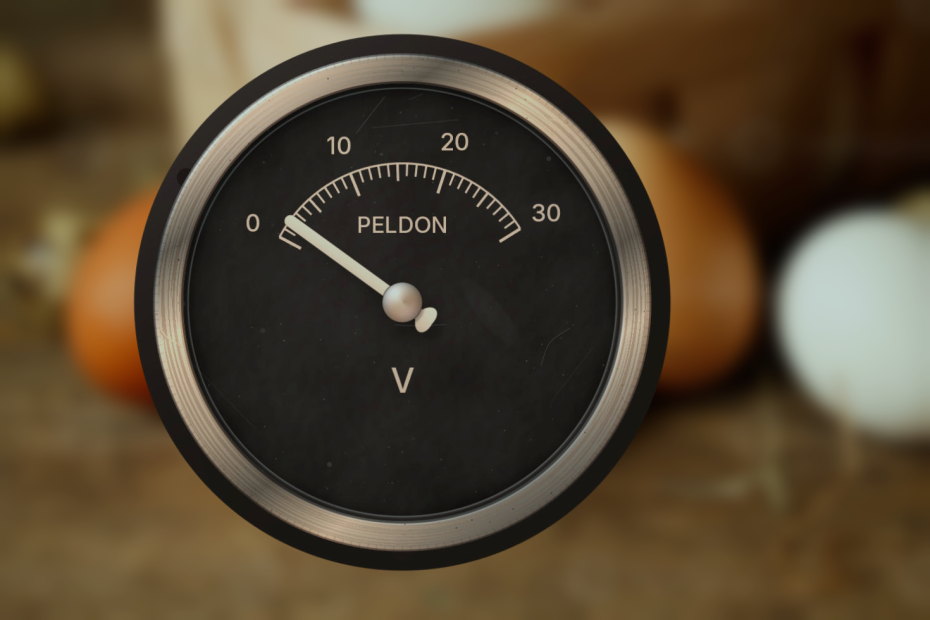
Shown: 2 V
